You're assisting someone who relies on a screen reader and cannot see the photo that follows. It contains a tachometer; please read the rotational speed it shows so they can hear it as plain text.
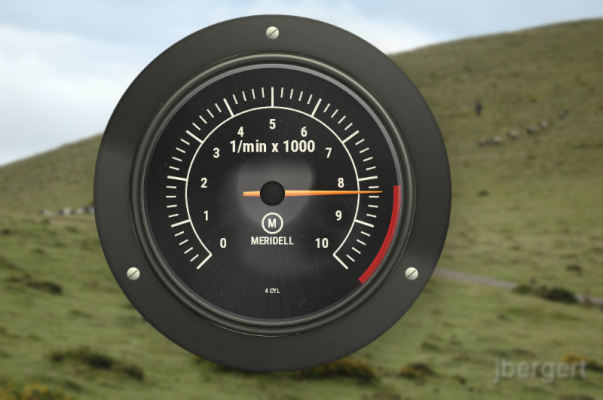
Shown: 8300 rpm
